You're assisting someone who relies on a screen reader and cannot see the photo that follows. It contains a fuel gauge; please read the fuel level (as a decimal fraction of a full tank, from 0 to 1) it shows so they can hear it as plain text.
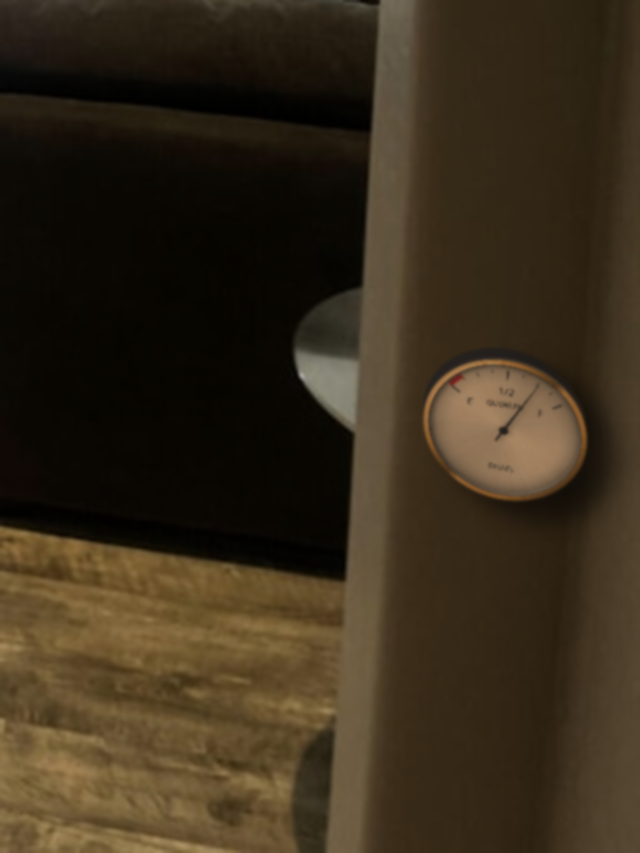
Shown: 0.75
